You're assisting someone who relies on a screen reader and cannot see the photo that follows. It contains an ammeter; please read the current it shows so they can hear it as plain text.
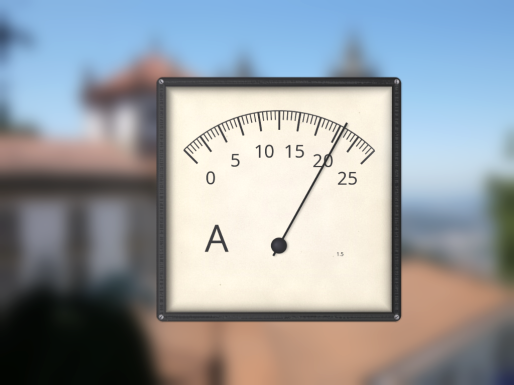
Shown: 20.5 A
